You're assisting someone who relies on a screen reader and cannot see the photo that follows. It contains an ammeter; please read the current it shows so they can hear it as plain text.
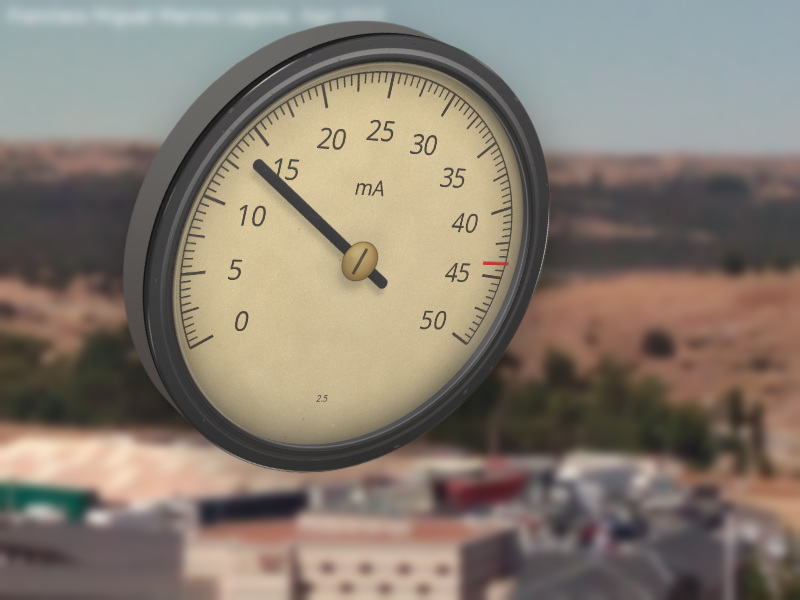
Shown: 13.5 mA
